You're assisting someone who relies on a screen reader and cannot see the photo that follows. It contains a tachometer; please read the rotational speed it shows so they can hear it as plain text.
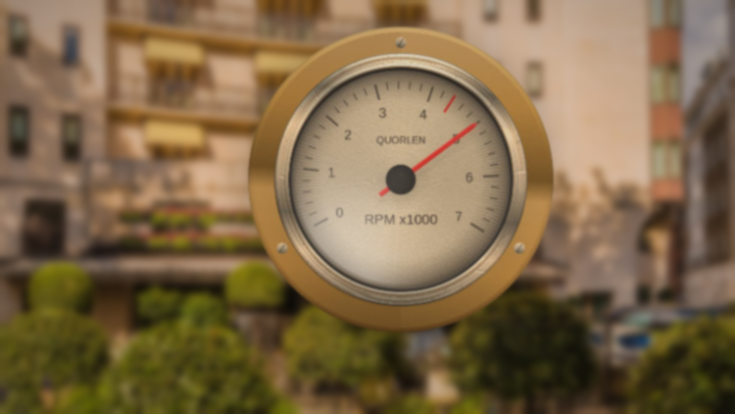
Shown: 5000 rpm
